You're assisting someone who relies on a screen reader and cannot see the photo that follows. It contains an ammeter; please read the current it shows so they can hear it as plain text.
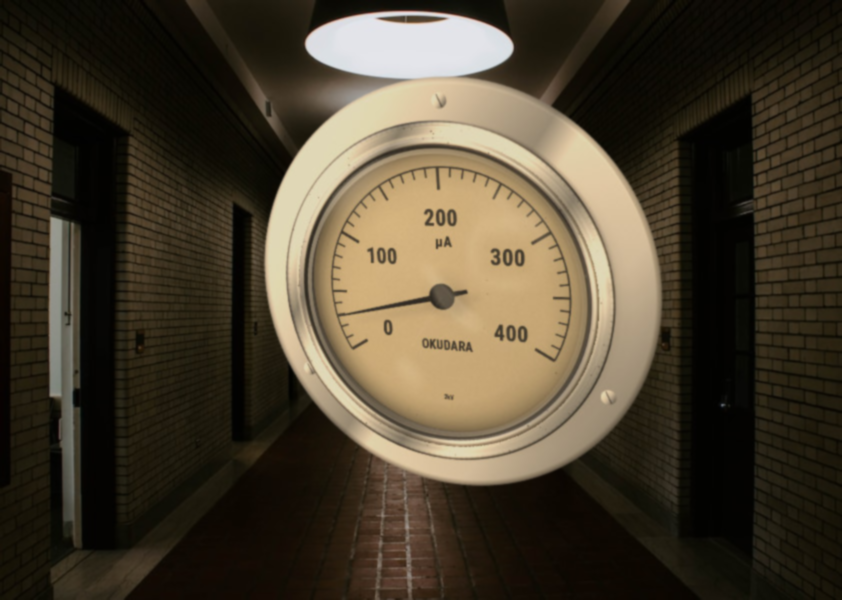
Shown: 30 µA
